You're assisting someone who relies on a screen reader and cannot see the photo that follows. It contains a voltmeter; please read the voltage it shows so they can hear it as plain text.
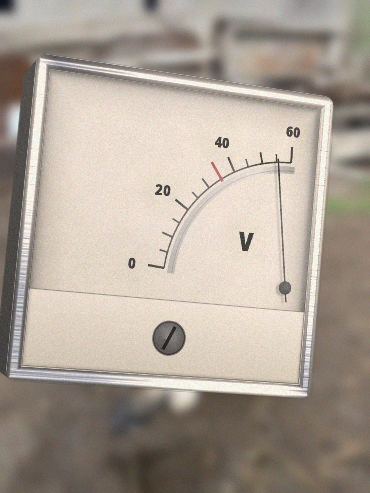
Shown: 55 V
